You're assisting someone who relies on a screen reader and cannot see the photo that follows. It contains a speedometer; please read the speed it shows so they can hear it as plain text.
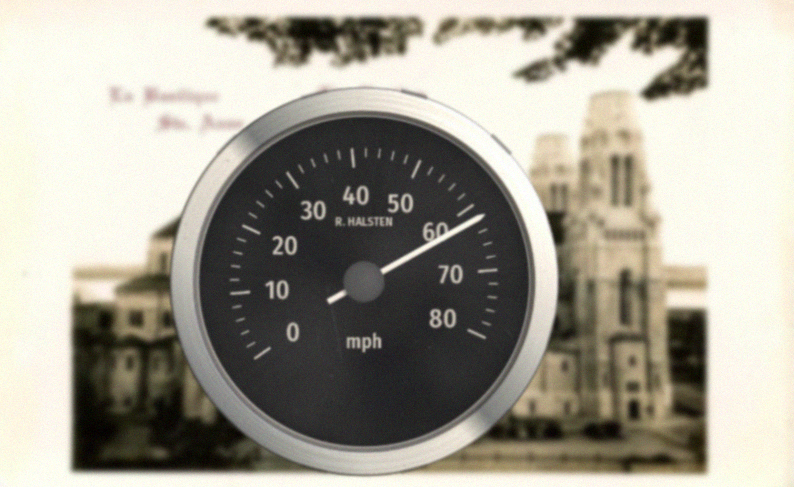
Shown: 62 mph
